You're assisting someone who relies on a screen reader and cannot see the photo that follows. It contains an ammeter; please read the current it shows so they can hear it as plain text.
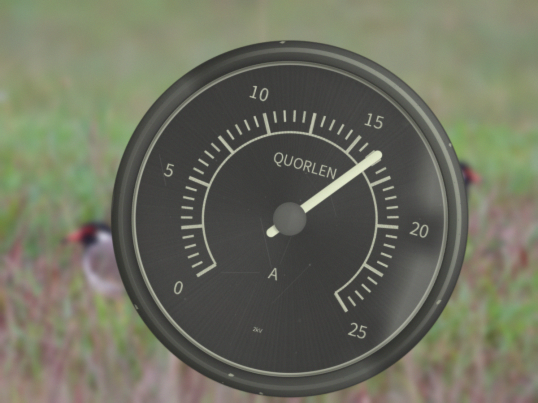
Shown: 16.25 A
